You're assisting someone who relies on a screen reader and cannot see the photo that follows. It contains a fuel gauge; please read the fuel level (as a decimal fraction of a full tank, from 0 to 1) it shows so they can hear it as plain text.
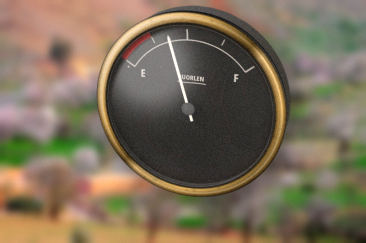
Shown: 0.375
